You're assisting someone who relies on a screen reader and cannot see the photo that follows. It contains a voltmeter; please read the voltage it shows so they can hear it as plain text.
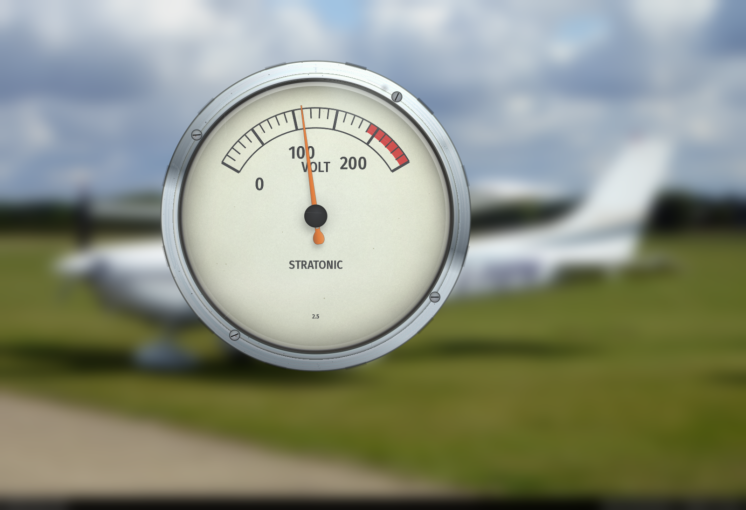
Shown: 110 V
